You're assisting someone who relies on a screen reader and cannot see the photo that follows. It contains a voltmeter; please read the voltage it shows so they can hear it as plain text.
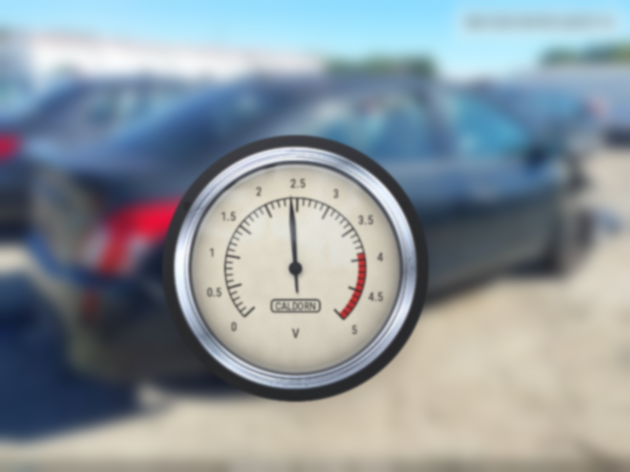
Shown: 2.4 V
